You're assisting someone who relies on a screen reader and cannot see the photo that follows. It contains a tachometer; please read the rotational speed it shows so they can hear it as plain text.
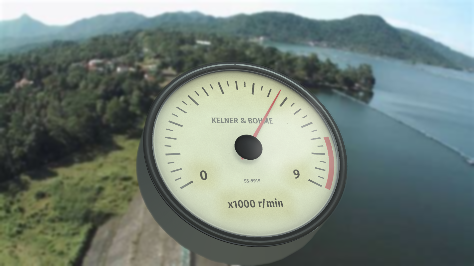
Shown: 5750 rpm
